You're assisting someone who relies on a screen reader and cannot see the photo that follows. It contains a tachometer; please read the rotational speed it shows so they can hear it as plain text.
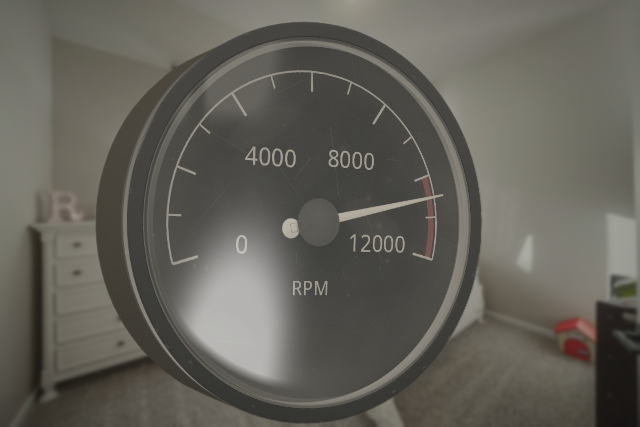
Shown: 10500 rpm
